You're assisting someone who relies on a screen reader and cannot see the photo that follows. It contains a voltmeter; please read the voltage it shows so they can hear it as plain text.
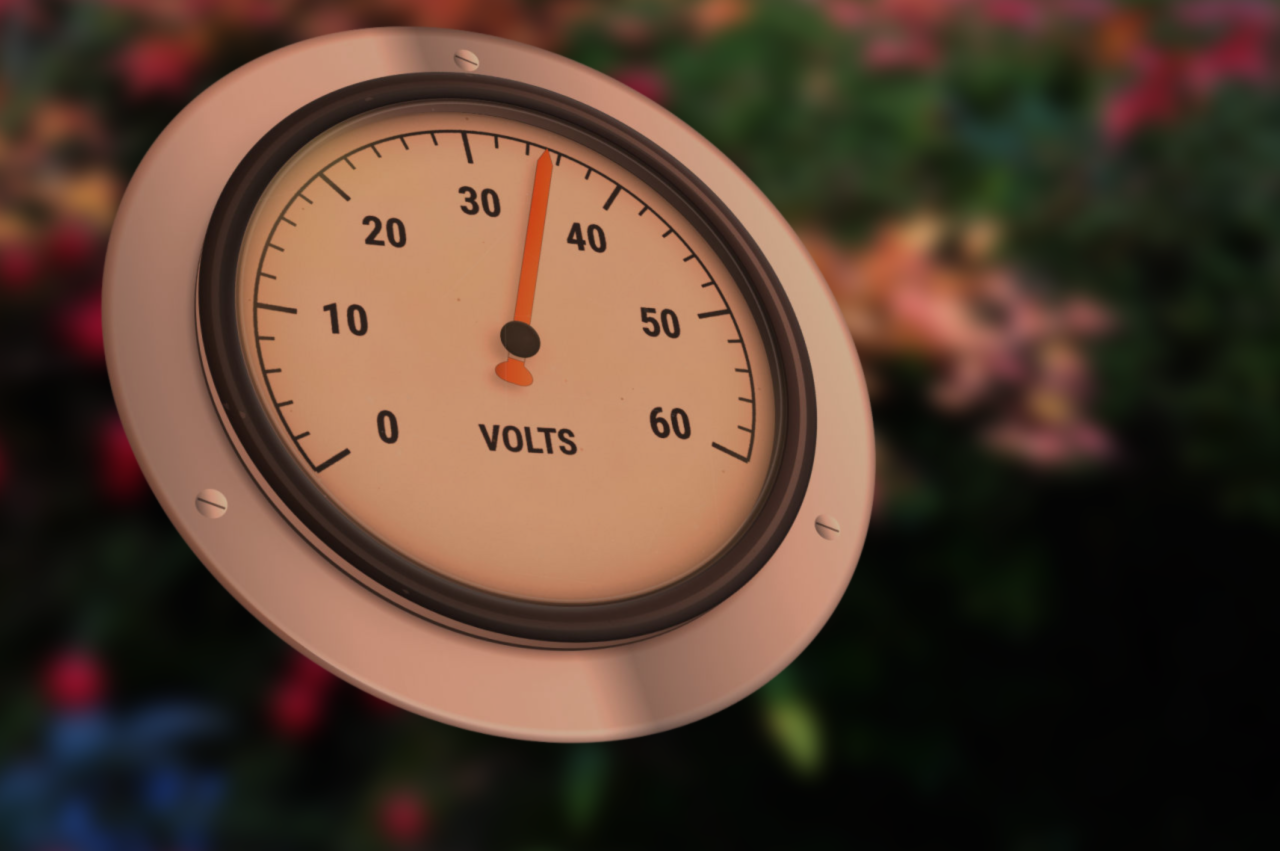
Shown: 35 V
